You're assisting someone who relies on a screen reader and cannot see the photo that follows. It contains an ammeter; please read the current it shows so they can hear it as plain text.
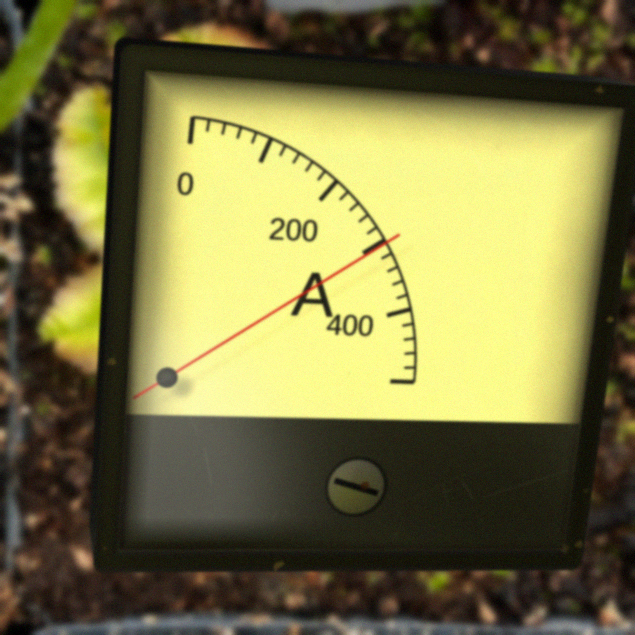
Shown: 300 A
